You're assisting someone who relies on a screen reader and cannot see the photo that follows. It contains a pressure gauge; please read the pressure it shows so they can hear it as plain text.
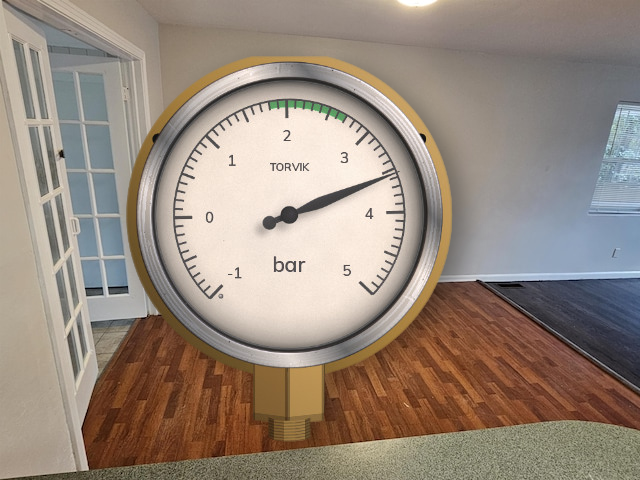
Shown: 3.55 bar
